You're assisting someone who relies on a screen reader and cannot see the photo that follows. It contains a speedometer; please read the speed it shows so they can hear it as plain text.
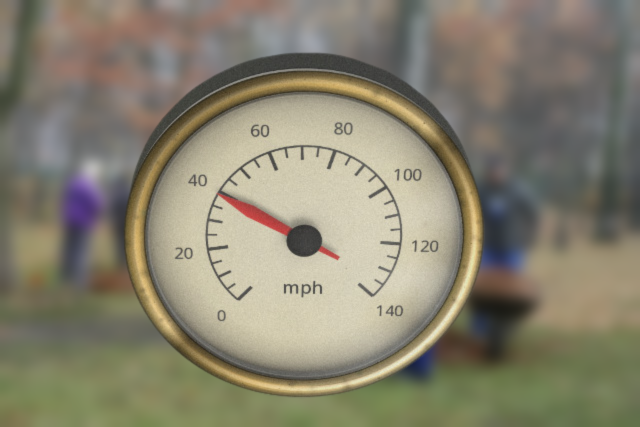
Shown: 40 mph
